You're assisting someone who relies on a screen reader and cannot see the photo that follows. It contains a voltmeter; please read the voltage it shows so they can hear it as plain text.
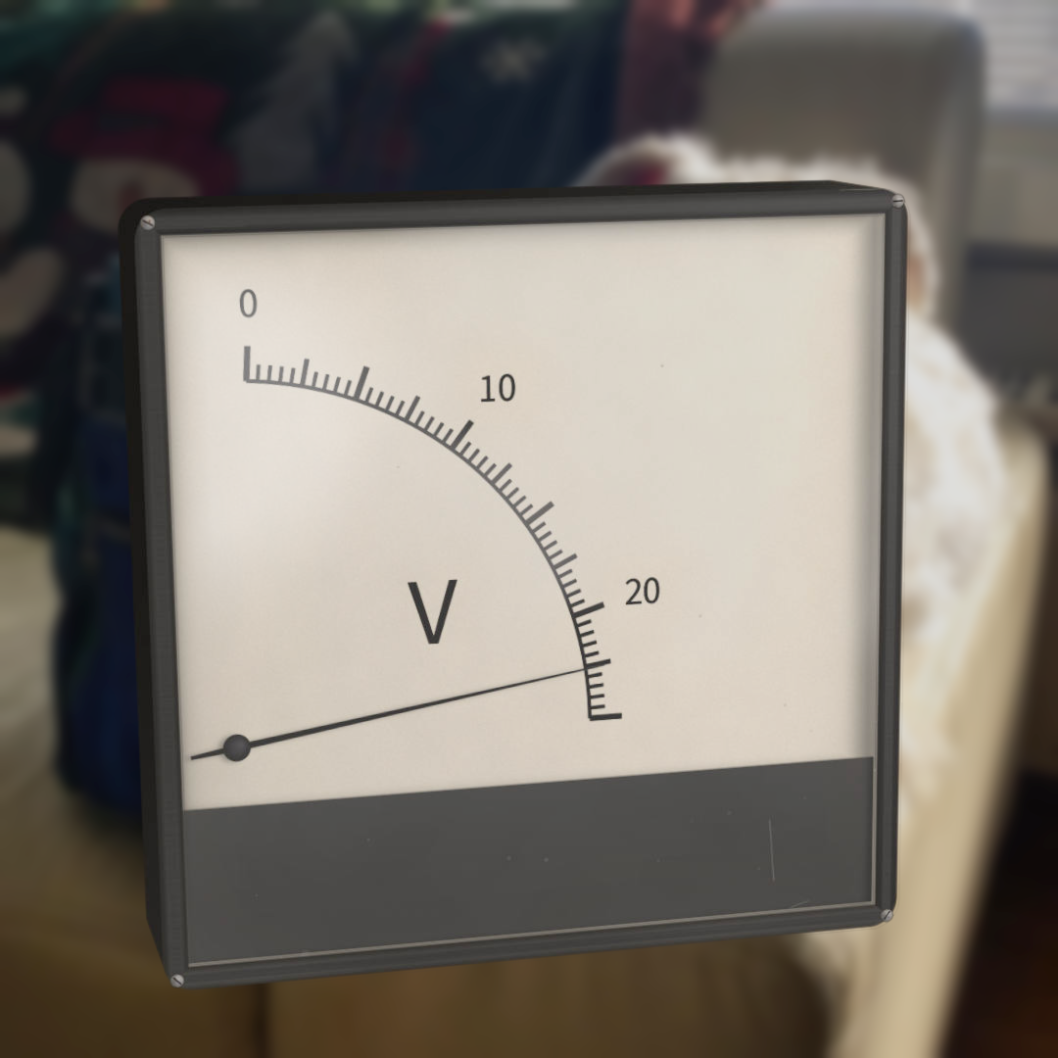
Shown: 22.5 V
